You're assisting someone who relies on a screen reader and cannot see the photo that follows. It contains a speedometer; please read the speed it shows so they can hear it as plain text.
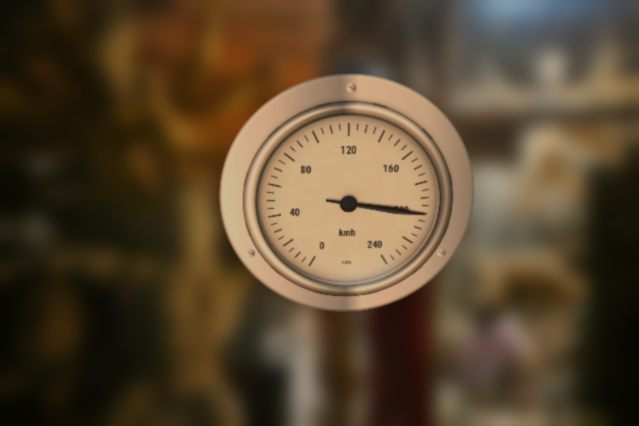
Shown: 200 km/h
